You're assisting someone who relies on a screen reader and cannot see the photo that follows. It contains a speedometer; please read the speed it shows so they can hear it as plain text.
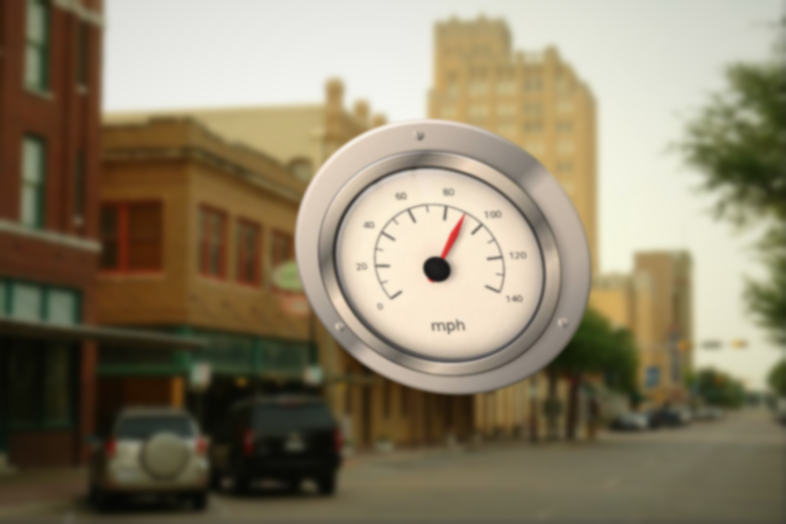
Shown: 90 mph
